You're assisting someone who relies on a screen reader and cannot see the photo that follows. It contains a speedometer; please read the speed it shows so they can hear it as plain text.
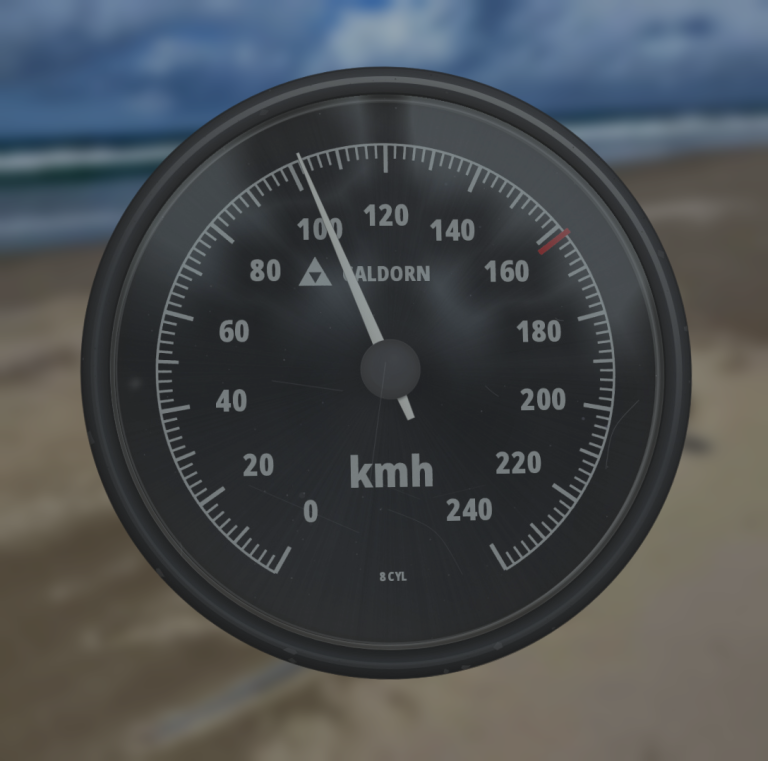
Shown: 102 km/h
